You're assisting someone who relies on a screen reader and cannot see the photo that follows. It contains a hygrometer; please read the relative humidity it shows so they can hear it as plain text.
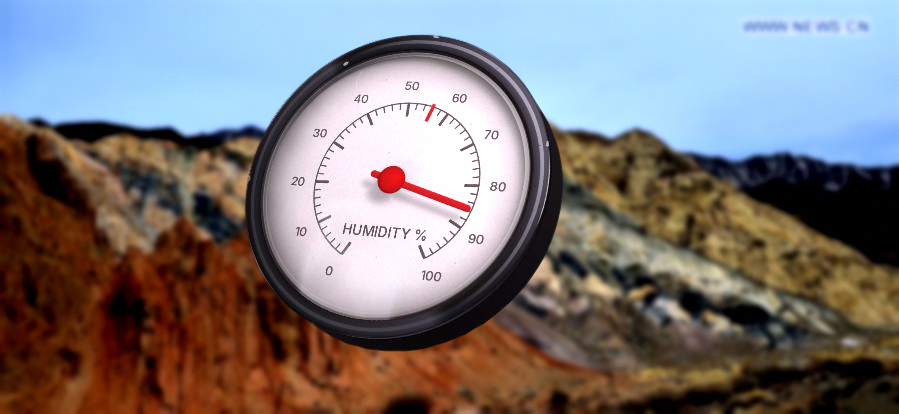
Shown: 86 %
